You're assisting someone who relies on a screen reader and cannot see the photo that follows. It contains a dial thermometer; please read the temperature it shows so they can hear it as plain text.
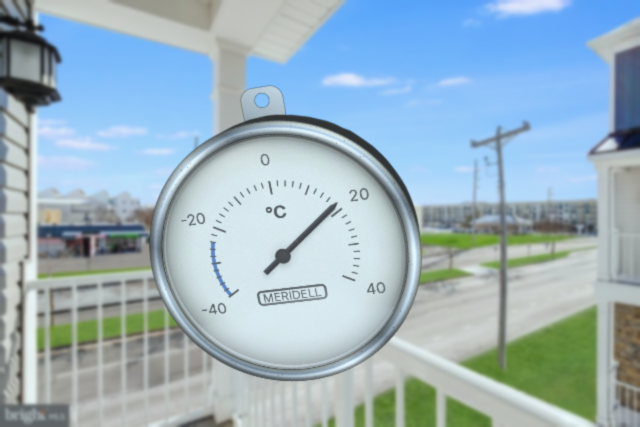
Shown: 18 °C
